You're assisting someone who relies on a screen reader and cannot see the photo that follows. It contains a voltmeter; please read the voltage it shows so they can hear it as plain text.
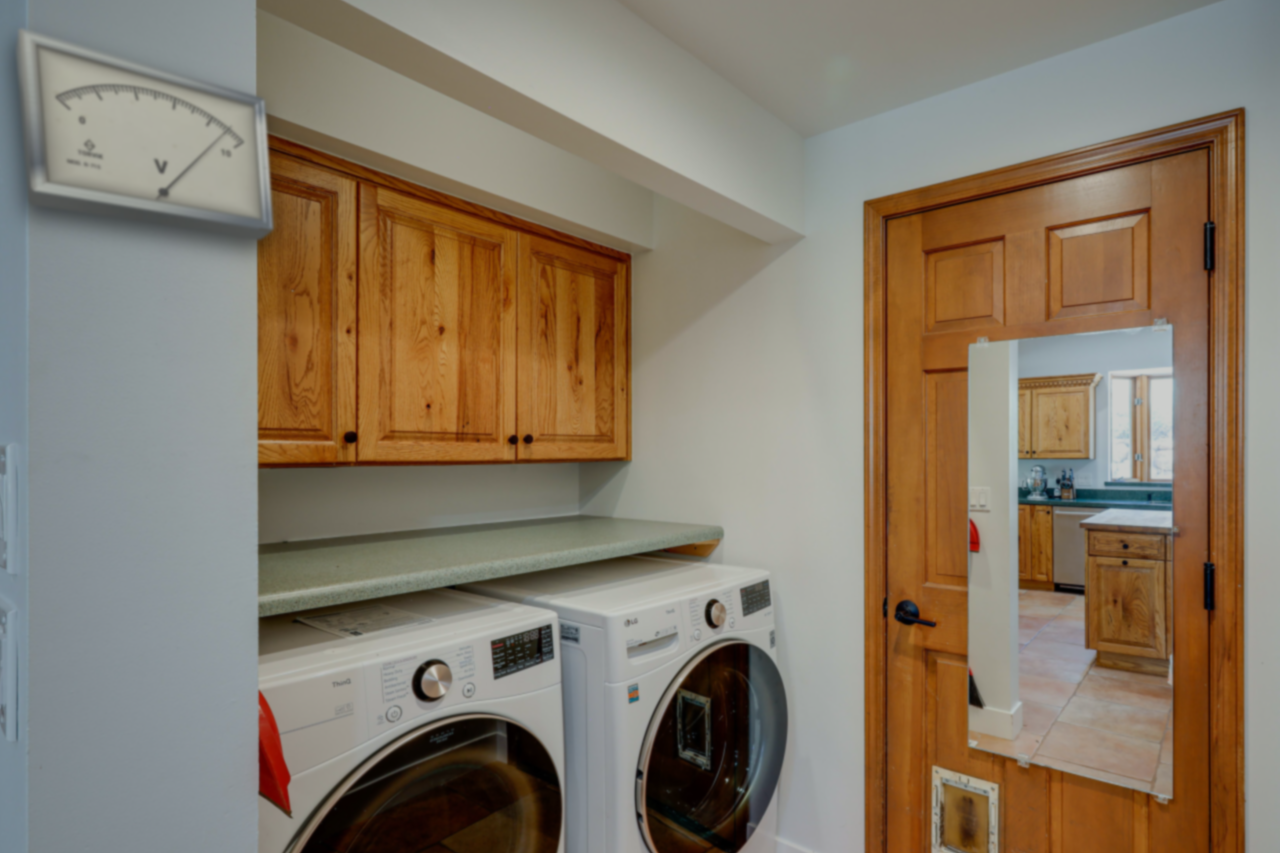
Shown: 9 V
